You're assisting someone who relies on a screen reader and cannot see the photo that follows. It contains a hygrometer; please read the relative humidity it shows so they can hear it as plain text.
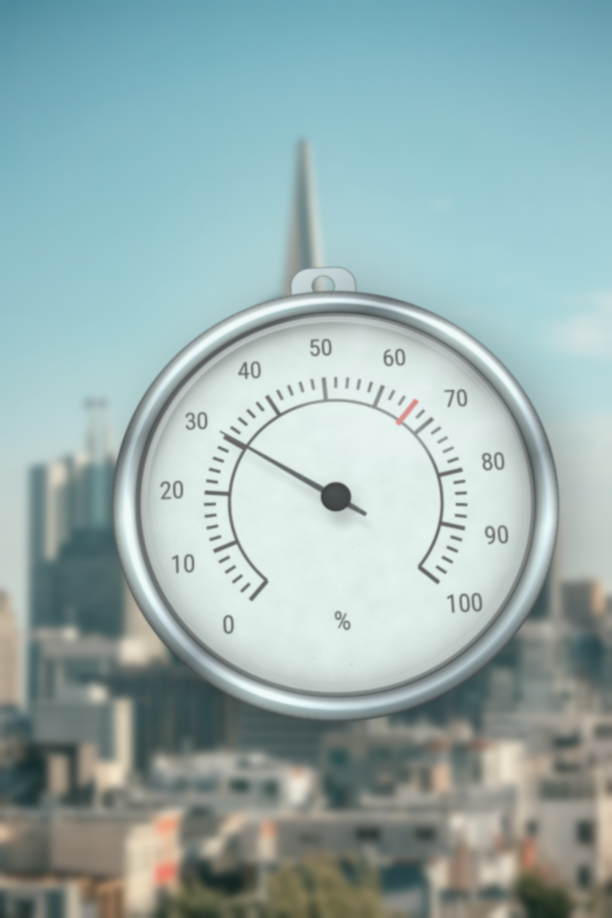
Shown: 30 %
